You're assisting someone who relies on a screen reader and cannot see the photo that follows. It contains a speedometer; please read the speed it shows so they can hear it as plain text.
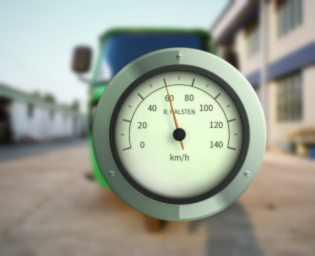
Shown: 60 km/h
